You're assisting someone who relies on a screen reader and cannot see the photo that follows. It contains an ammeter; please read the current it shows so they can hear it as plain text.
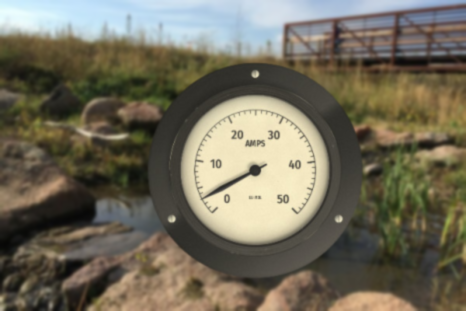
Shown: 3 A
